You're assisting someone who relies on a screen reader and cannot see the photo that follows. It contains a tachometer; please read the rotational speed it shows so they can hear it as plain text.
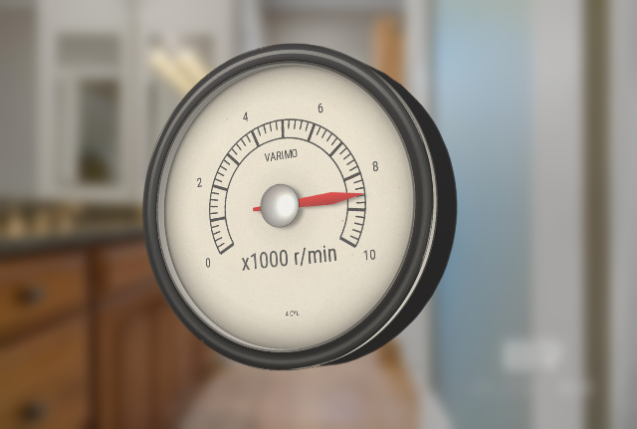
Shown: 8600 rpm
